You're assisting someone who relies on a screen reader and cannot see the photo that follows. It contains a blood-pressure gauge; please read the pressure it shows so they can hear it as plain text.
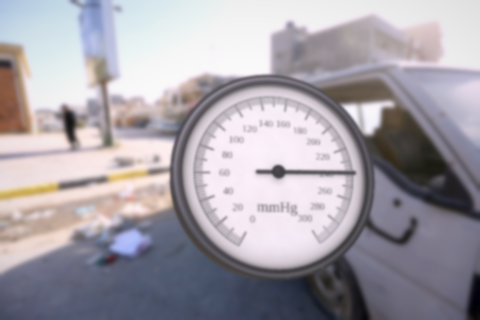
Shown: 240 mmHg
